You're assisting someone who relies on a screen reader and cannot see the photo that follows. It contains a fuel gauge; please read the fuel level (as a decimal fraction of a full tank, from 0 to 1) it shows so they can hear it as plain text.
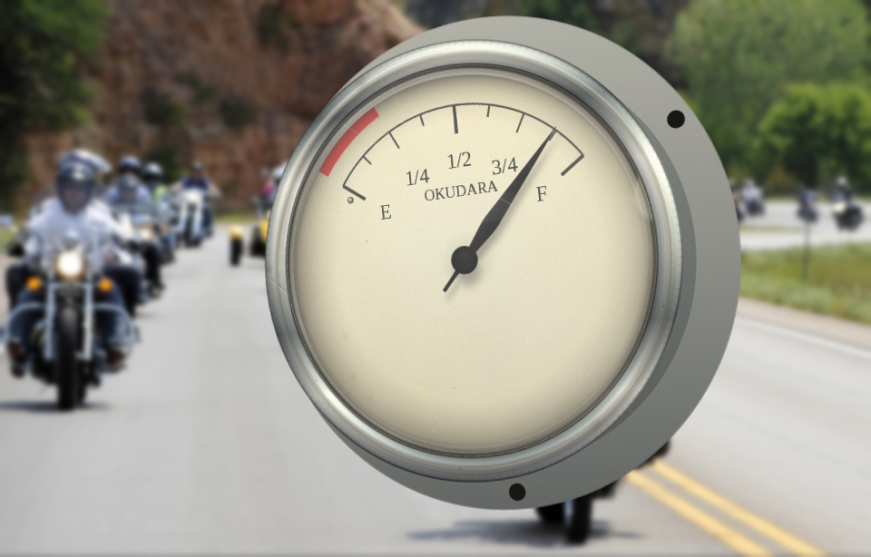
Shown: 0.875
